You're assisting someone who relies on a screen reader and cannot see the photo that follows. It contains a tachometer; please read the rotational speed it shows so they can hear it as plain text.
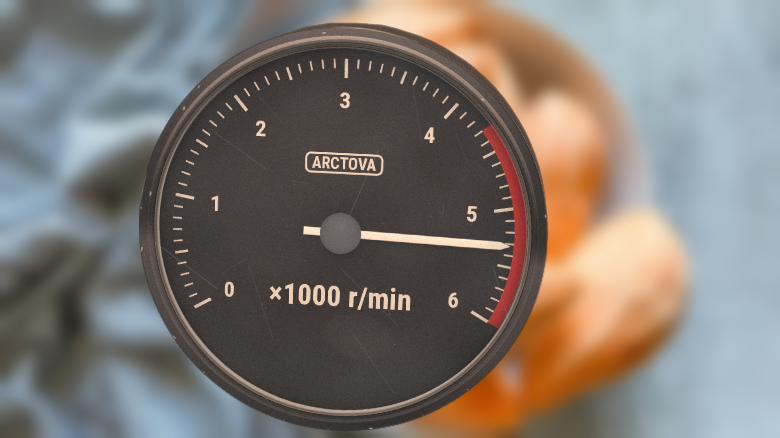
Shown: 5300 rpm
